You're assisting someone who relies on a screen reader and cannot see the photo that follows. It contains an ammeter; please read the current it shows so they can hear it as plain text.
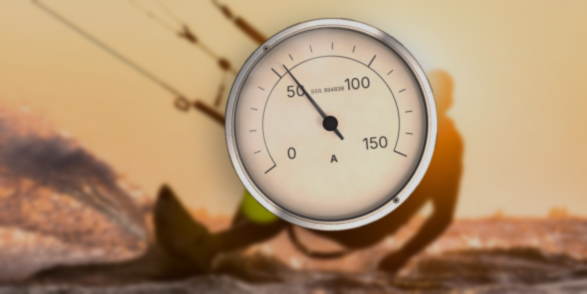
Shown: 55 A
